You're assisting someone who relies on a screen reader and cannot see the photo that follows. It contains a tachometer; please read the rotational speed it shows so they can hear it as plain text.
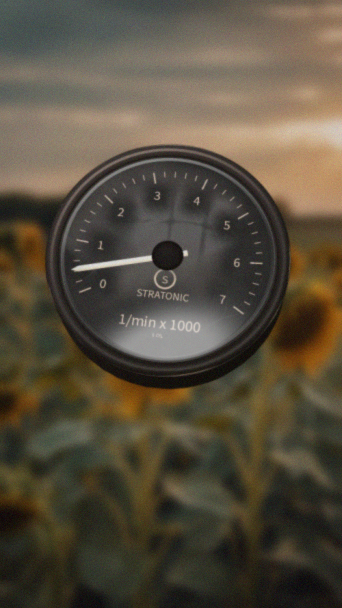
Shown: 400 rpm
